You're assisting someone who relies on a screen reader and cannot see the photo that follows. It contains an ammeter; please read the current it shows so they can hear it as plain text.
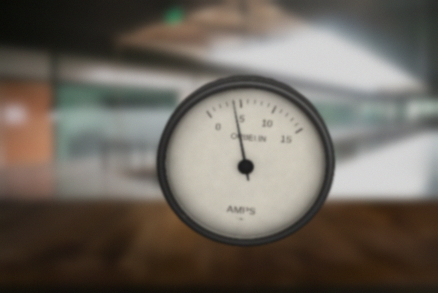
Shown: 4 A
